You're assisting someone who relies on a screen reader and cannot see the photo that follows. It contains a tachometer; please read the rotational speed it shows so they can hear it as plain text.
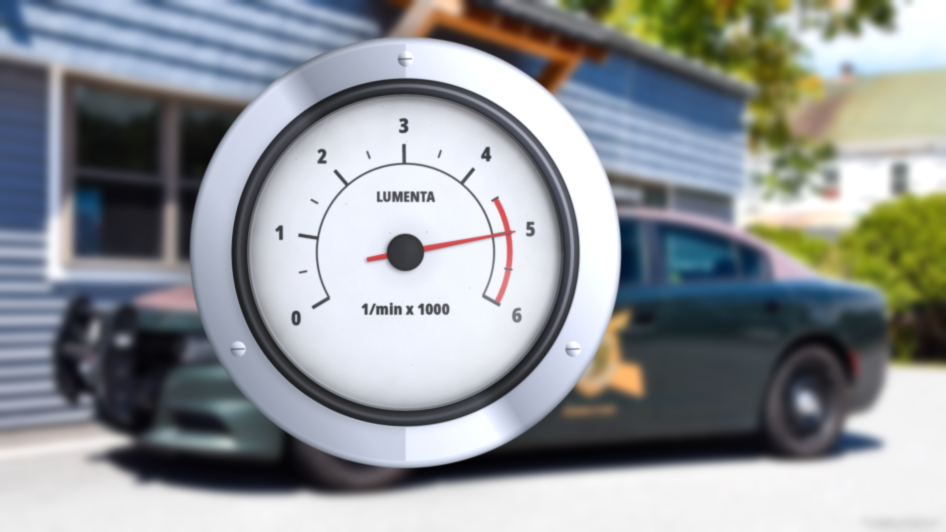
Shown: 5000 rpm
